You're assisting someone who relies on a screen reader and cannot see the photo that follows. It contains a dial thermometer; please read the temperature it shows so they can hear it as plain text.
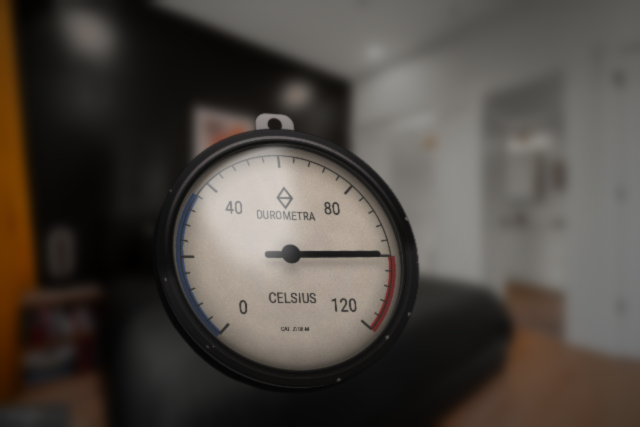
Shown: 100 °C
